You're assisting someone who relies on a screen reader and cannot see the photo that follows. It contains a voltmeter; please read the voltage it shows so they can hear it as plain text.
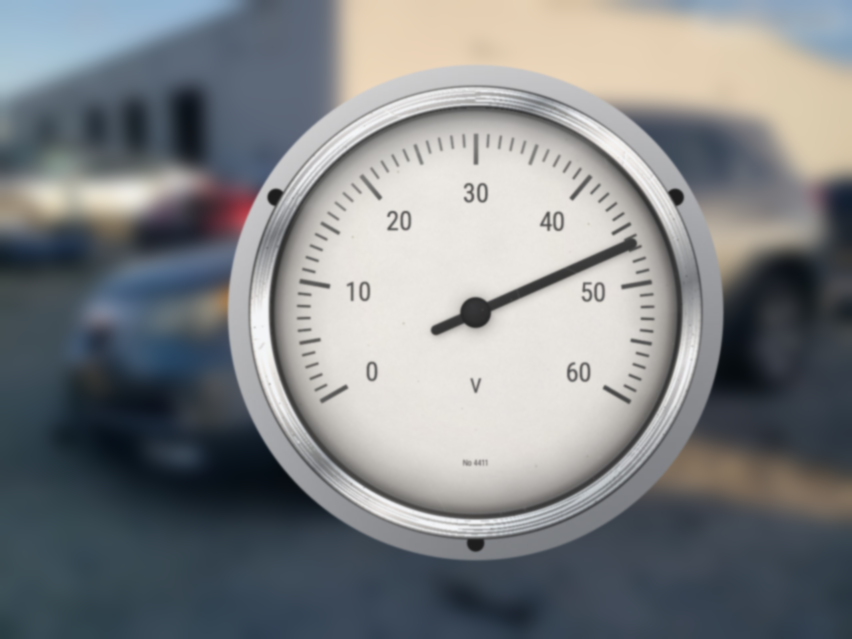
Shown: 46.5 V
